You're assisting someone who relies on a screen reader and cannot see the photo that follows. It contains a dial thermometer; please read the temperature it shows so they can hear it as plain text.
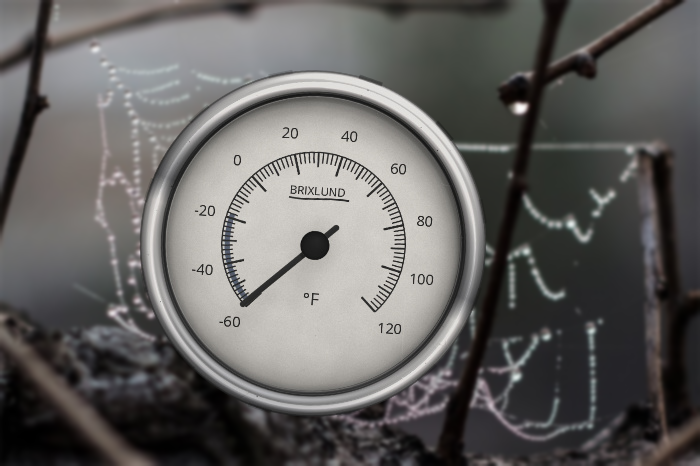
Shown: -58 °F
